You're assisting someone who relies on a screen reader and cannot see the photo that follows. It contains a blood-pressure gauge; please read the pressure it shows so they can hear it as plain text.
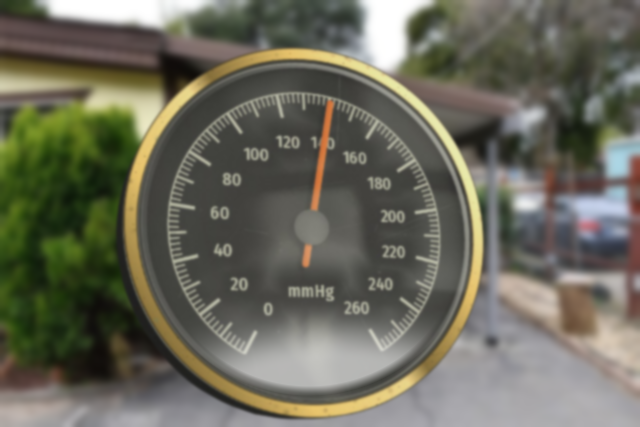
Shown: 140 mmHg
